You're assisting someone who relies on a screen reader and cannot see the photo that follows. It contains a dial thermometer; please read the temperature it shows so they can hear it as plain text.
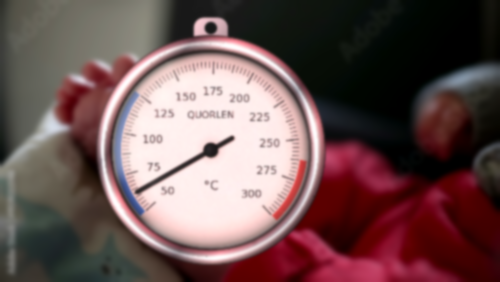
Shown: 62.5 °C
